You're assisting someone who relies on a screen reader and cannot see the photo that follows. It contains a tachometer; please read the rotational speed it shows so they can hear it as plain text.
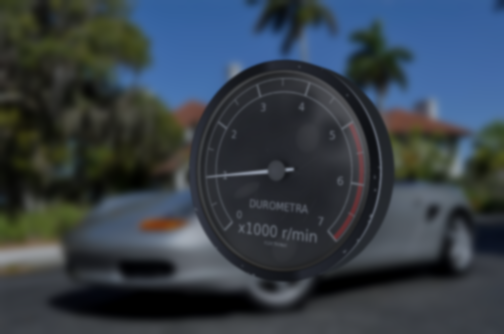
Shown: 1000 rpm
